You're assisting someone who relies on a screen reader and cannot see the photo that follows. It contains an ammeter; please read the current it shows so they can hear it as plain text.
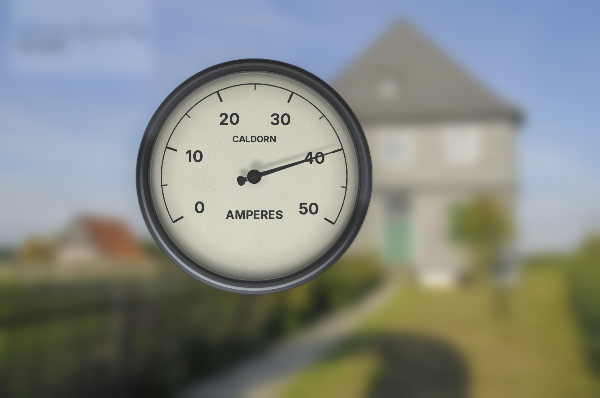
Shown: 40 A
